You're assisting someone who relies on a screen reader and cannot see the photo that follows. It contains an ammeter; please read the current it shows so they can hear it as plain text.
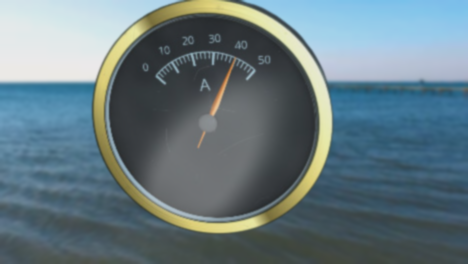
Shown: 40 A
